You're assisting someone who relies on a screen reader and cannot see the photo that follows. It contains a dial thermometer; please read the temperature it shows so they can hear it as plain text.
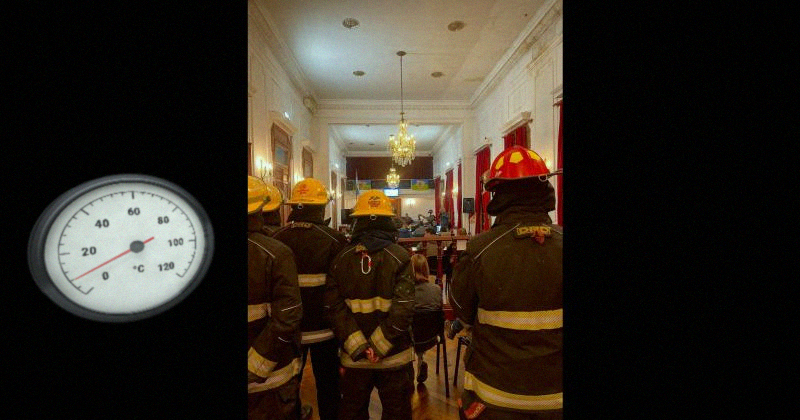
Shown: 8 °C
